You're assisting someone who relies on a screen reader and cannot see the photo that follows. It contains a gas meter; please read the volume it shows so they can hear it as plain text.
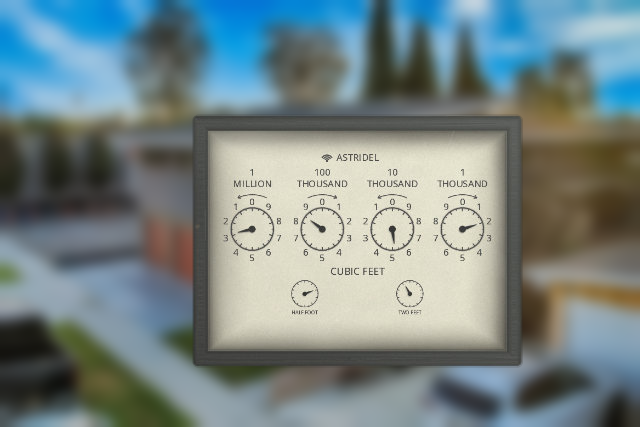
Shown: 285200 ft³
